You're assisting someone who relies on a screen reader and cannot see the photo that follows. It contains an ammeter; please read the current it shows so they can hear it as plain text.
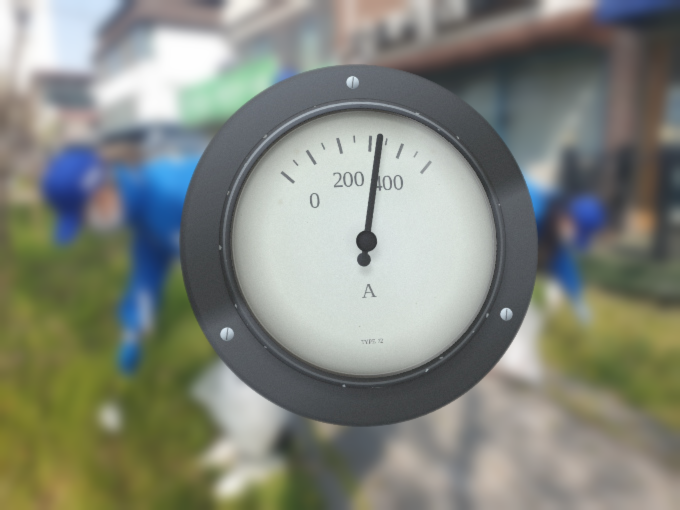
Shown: 325 A
